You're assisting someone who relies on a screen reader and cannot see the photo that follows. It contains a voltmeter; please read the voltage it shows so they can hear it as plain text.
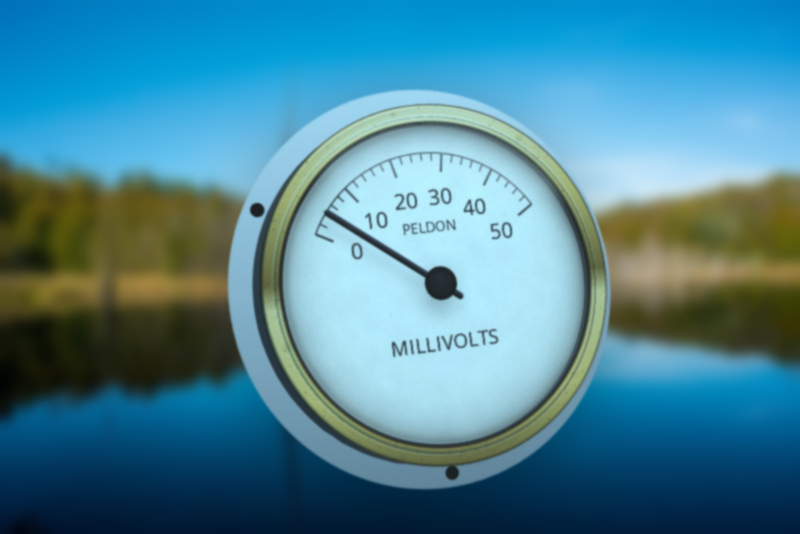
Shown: 4 mV
